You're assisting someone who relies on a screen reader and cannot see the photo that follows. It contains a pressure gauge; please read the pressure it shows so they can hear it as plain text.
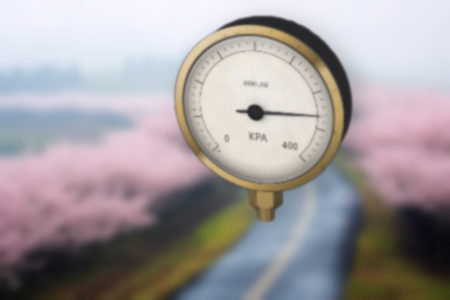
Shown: 330 kPa
